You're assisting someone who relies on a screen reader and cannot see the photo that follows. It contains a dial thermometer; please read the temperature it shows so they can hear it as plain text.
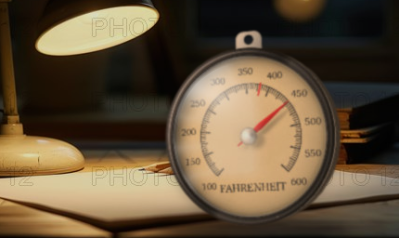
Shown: 450 °F
